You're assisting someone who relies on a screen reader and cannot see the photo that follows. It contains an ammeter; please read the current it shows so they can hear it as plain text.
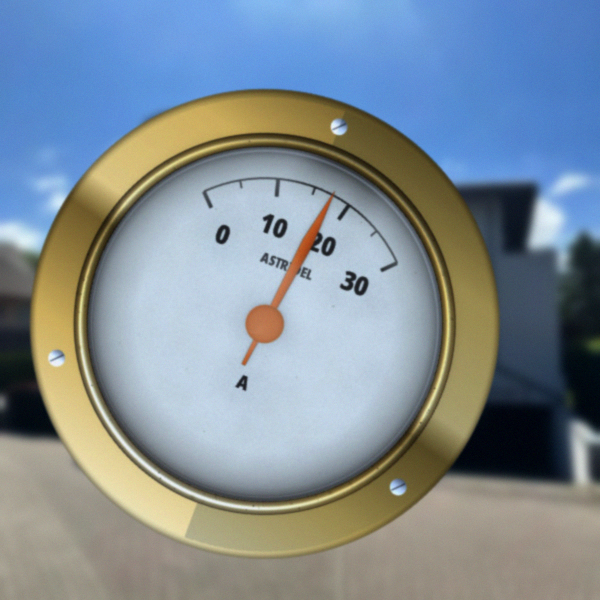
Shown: 17.5 A
